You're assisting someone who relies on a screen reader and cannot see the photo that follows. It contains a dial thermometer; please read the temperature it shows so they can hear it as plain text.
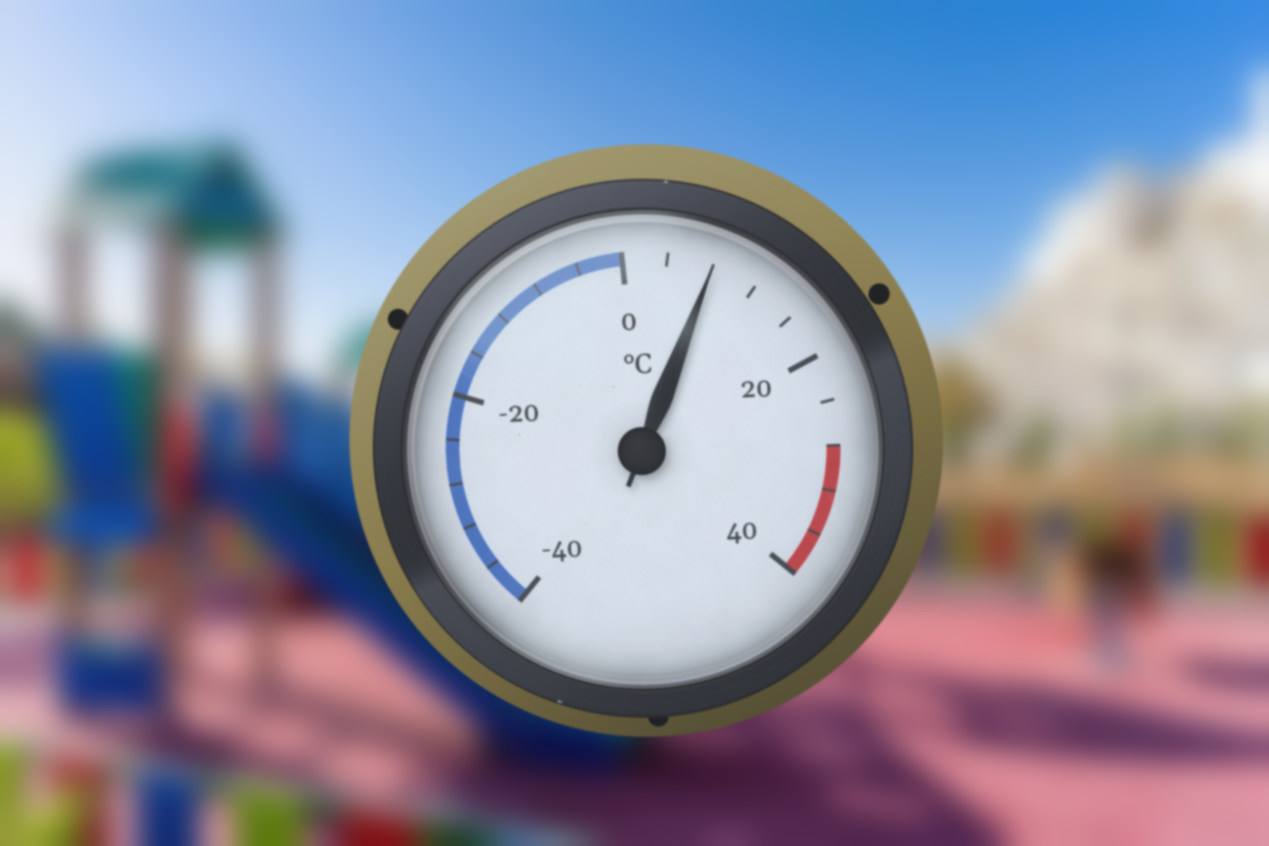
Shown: 8 °C
